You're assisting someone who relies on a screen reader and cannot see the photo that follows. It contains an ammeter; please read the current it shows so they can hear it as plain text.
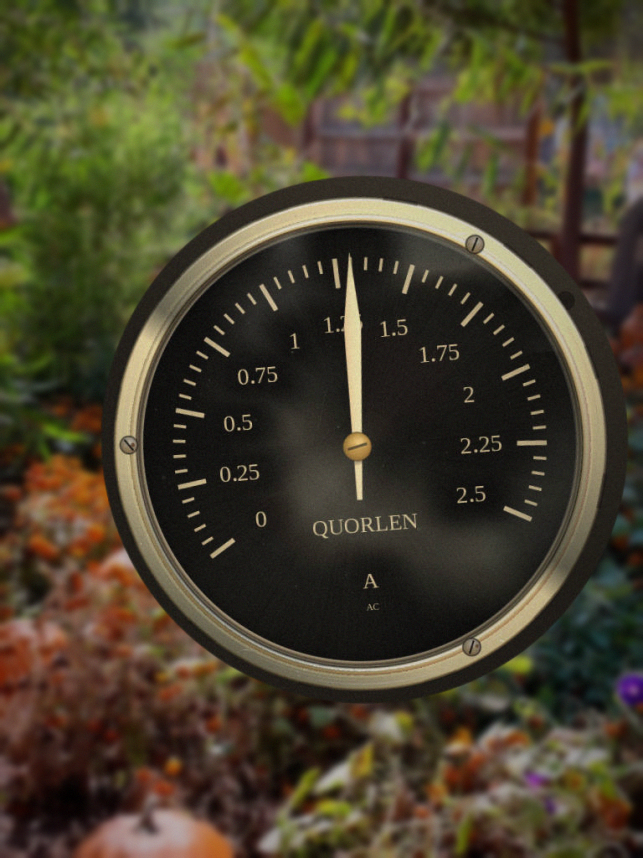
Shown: 1.3 A
